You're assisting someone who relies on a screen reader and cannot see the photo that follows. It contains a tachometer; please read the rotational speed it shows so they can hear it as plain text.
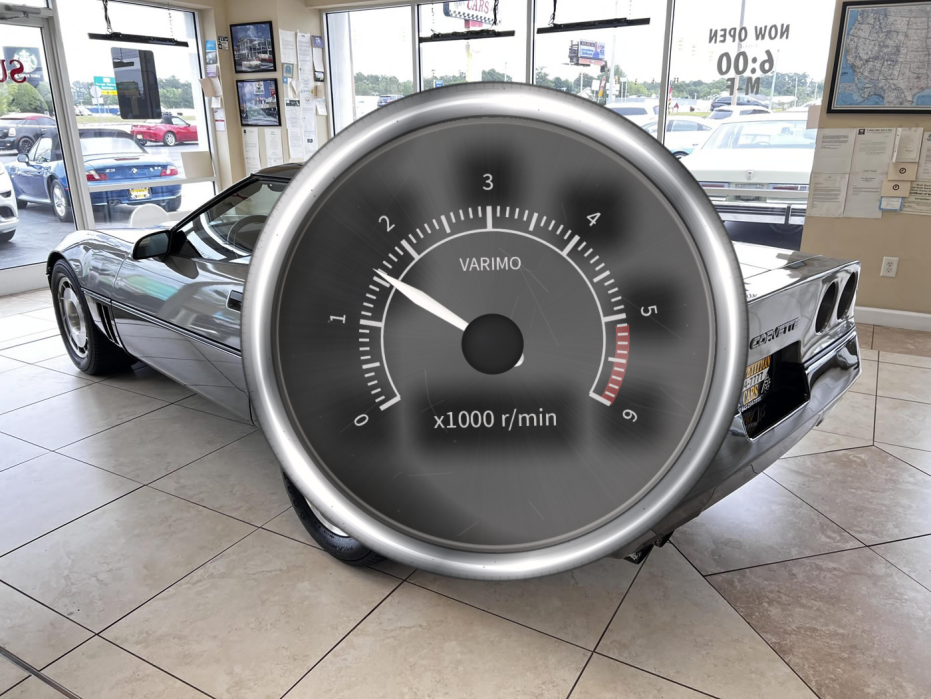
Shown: 1600 rpm
